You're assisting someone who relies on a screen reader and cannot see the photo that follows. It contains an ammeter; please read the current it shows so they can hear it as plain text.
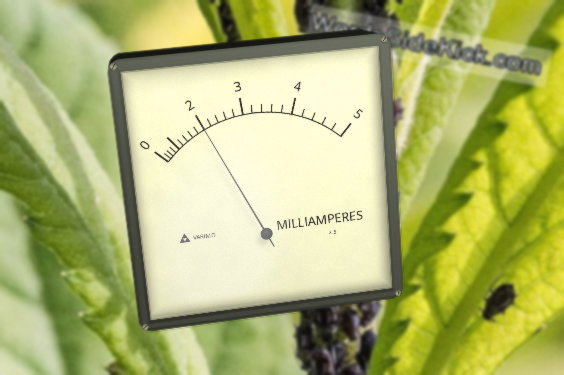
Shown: 2 mA
